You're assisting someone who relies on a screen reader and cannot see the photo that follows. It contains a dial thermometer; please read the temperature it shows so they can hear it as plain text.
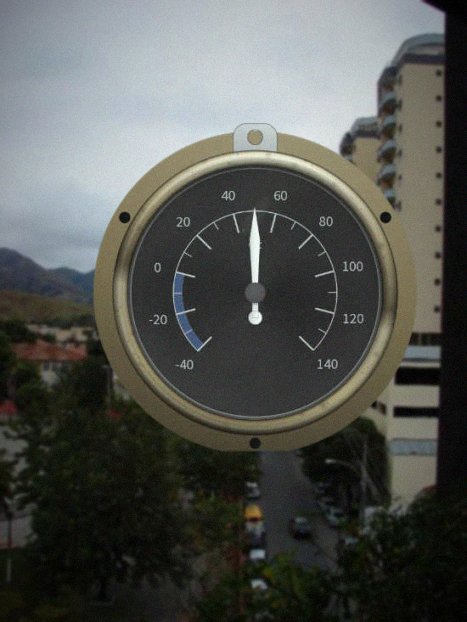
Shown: 50 °F
